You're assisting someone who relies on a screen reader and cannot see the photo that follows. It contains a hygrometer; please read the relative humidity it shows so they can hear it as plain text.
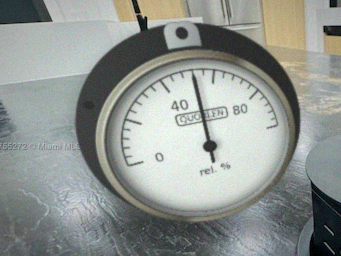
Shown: 52 %
